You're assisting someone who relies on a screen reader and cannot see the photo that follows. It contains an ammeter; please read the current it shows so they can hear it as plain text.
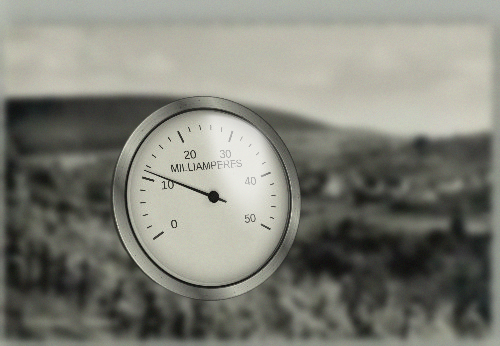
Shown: 11 mA
